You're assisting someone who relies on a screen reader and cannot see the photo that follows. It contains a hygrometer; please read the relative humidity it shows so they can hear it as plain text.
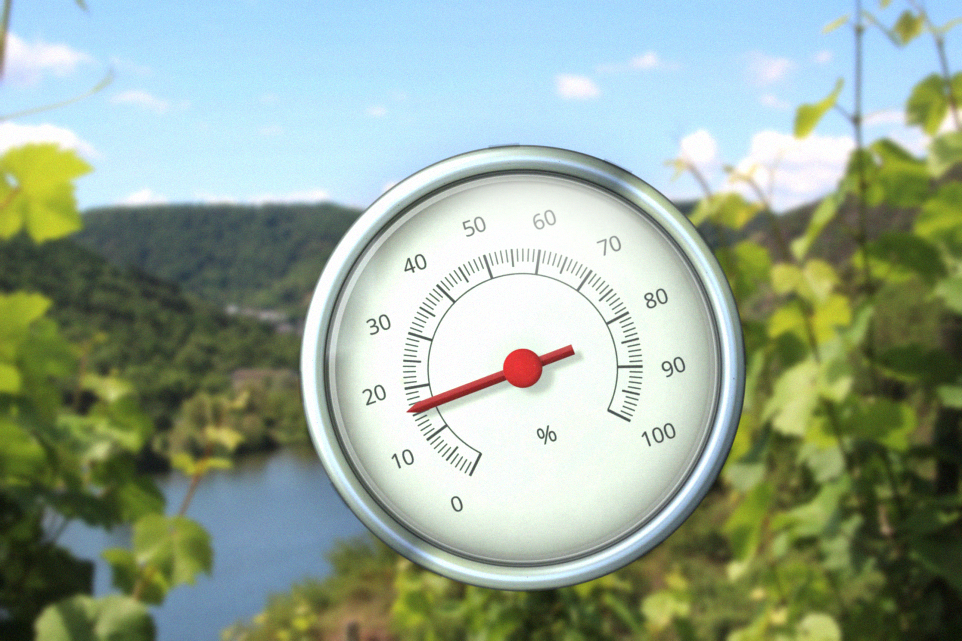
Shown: 16 %
